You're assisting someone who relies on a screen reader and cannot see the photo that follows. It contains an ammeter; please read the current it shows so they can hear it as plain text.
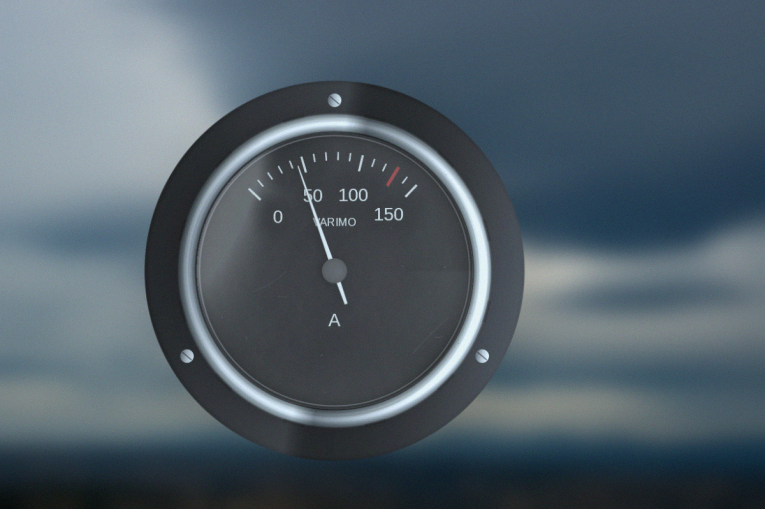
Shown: 45 A
